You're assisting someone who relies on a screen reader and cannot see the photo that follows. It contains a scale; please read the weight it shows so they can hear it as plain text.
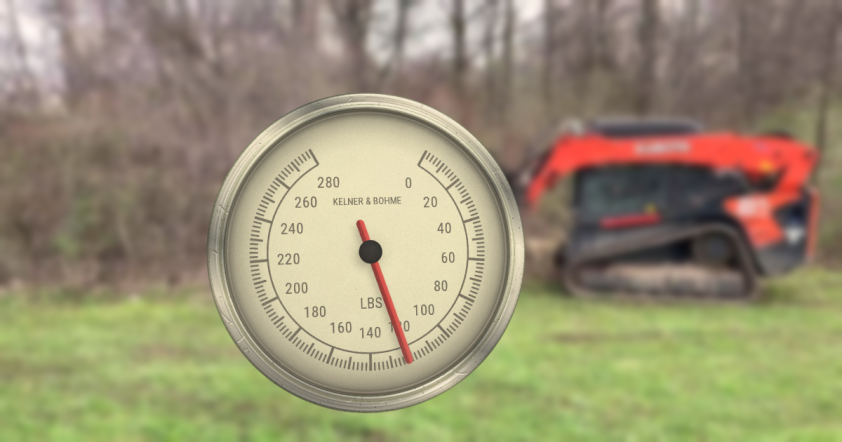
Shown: 122 lb
